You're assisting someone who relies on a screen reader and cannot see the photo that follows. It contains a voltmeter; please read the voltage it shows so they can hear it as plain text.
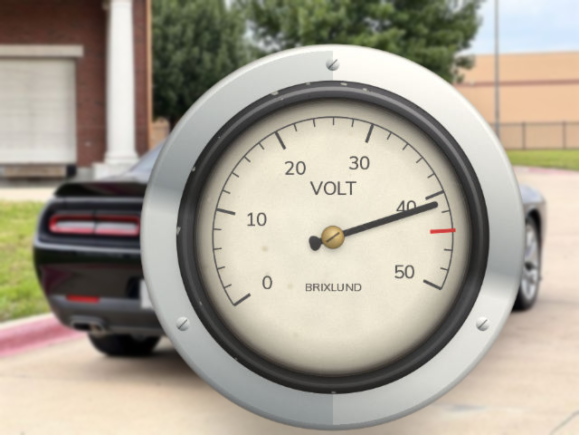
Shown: 41 V
